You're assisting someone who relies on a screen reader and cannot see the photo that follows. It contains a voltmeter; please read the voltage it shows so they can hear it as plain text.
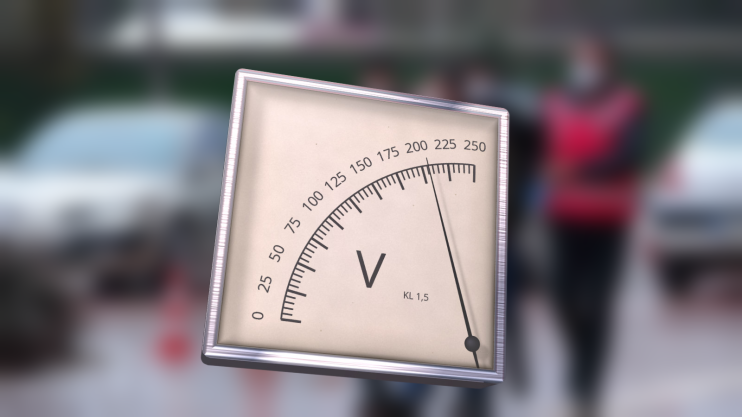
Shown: 205 V
